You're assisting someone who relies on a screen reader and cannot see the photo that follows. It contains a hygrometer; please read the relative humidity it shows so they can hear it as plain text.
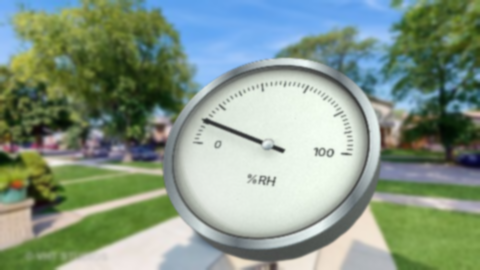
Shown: 10 %
